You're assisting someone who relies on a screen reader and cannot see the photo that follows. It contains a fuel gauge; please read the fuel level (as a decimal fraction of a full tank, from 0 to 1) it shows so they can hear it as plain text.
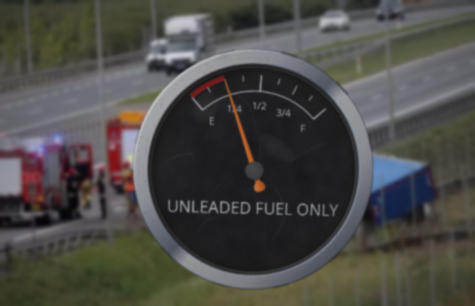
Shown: 0.25
